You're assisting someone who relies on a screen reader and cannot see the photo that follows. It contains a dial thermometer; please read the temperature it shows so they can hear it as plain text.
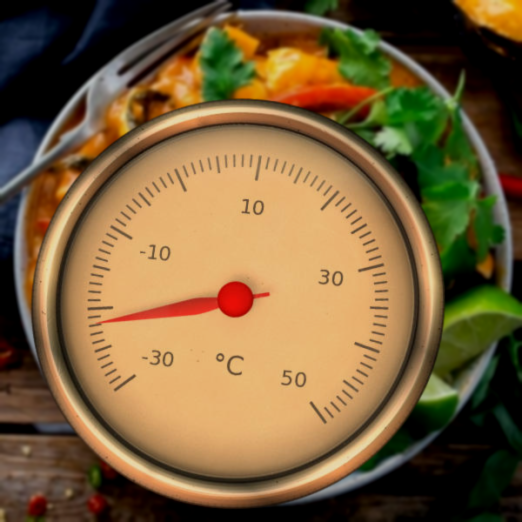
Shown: -22 °C
